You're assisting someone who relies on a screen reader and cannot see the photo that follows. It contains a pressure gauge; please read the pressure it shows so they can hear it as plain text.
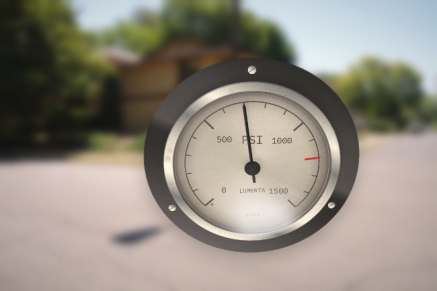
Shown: 700 psi
